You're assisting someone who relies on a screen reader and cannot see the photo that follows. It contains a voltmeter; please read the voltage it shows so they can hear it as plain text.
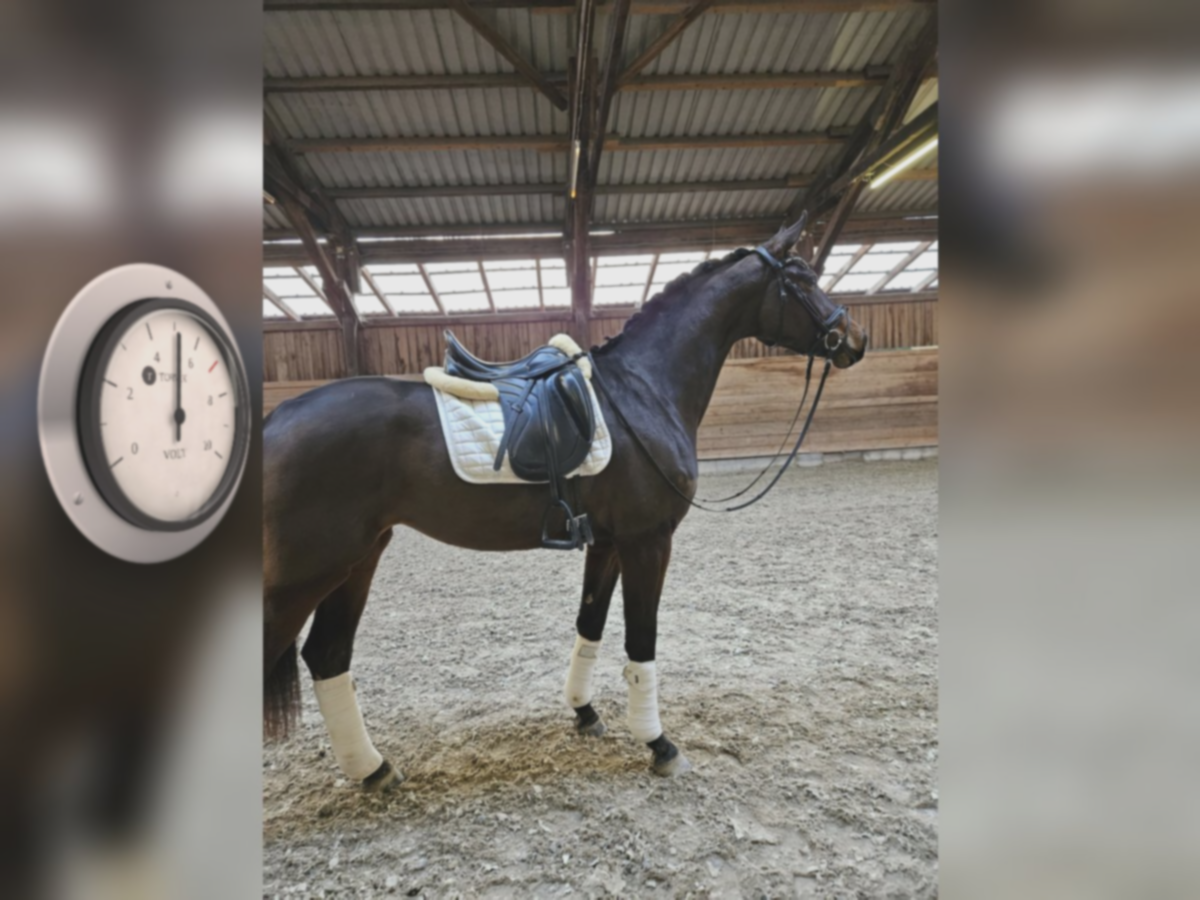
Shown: 5 V
